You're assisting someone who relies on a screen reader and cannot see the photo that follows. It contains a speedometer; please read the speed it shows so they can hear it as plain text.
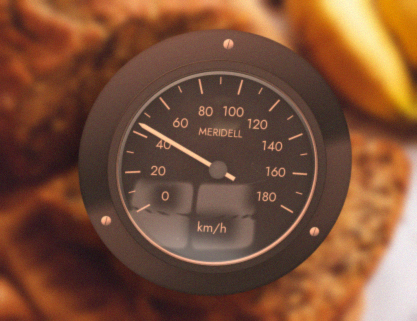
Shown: 45 km/h
